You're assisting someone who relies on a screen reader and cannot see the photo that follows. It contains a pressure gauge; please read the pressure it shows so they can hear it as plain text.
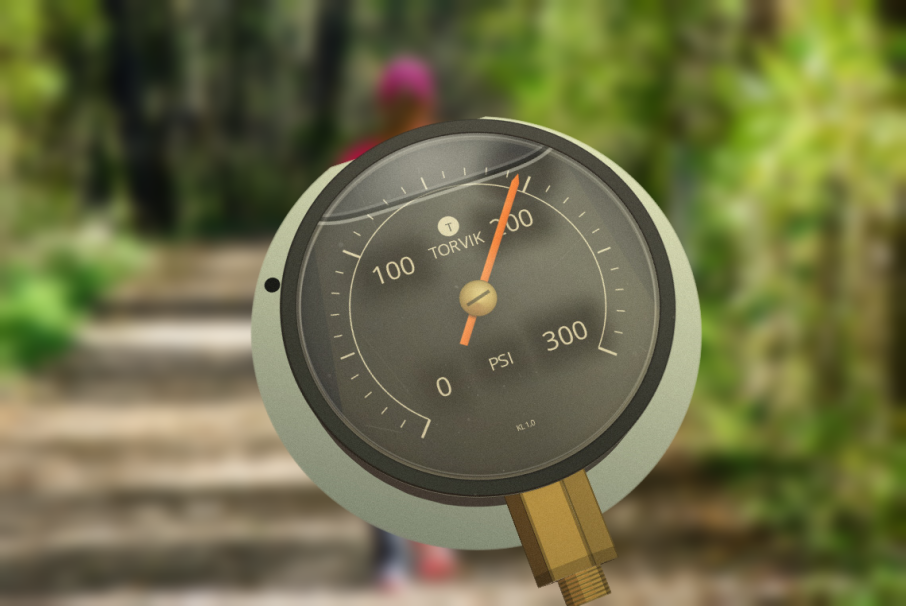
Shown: 195 psi
